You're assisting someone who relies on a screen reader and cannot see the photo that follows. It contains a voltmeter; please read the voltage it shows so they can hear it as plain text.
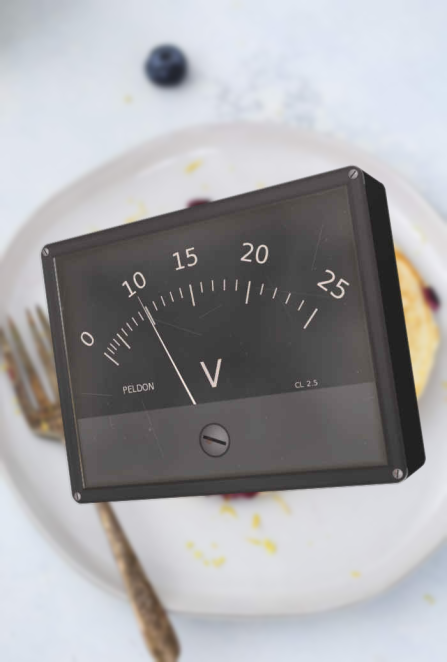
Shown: 10 V
